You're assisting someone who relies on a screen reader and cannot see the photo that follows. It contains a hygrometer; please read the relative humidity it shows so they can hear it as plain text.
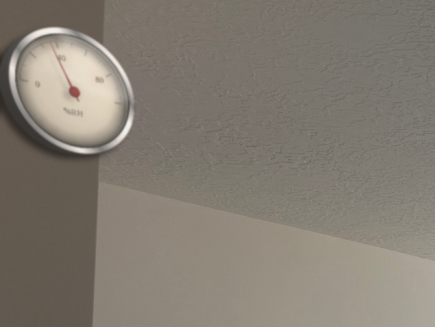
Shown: 35 %
